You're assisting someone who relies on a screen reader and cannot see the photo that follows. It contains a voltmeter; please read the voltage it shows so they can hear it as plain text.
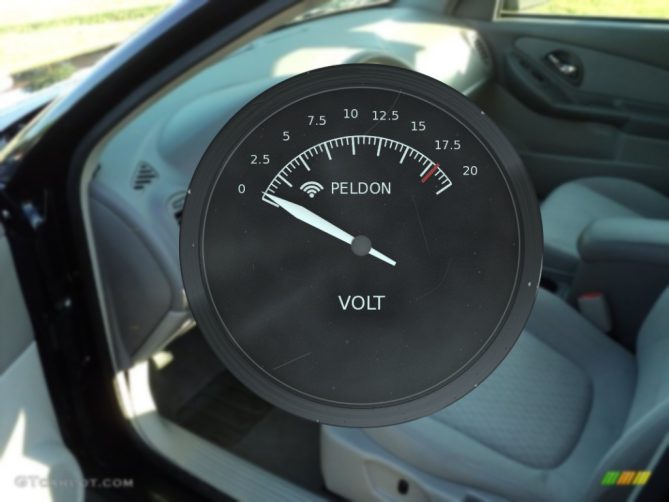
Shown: 0.5 V
